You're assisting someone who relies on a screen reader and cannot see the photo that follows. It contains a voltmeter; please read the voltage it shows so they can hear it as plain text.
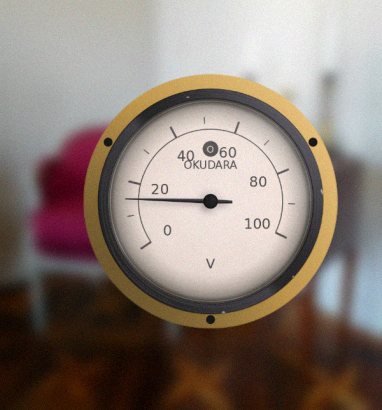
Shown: 15 V
